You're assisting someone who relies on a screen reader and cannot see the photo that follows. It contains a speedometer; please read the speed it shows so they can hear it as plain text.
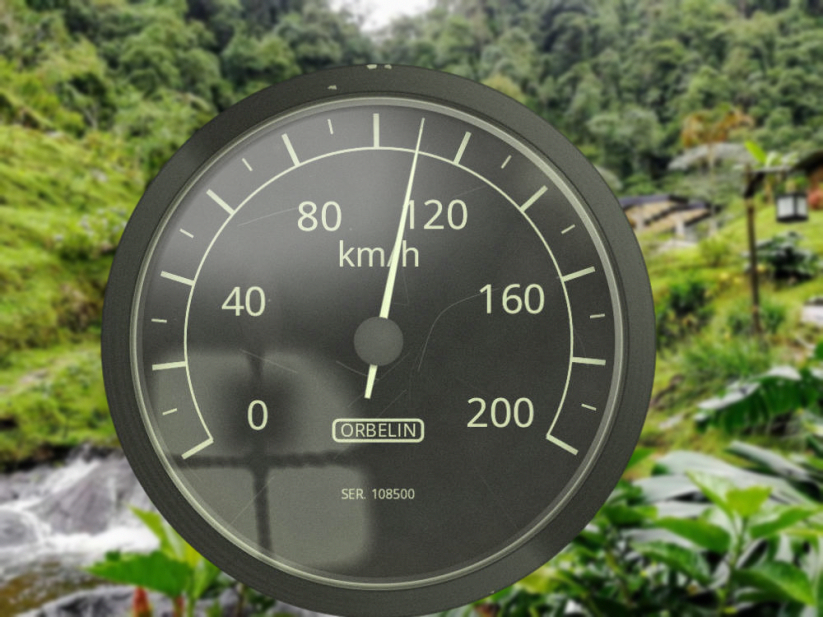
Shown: 110 km/h
